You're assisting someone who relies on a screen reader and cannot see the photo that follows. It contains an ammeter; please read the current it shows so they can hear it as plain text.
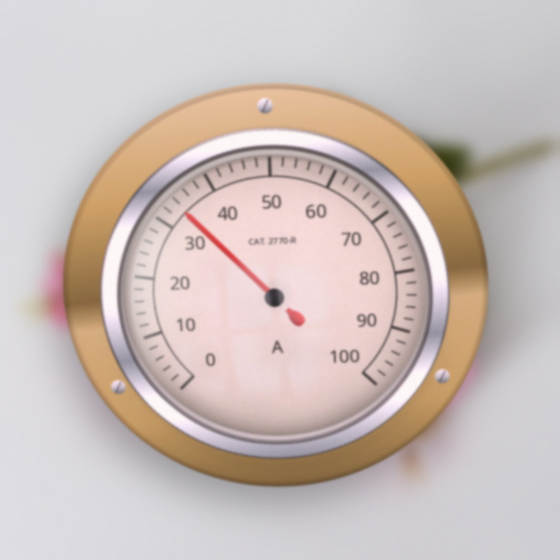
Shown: 34 A
